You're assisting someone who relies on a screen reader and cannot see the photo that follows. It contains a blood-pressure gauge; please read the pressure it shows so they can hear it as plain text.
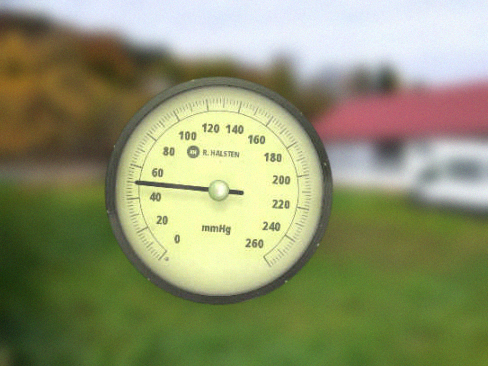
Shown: 50 mmHg
